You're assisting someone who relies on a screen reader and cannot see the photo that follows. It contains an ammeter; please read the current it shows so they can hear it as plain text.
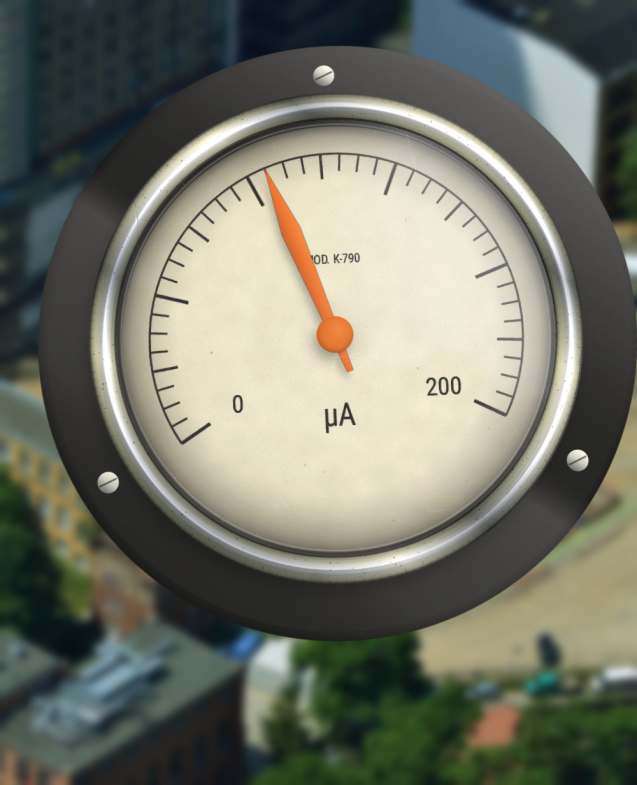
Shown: 85 µA
